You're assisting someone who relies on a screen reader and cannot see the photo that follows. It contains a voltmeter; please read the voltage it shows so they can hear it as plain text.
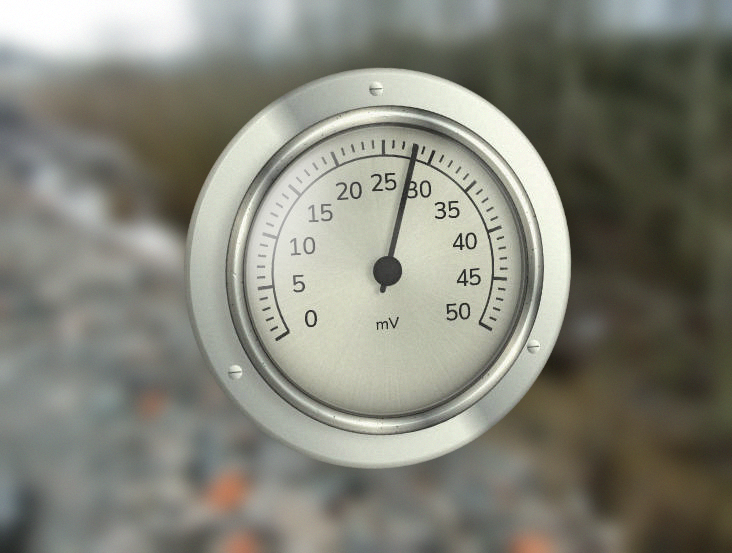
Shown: 28 mV
